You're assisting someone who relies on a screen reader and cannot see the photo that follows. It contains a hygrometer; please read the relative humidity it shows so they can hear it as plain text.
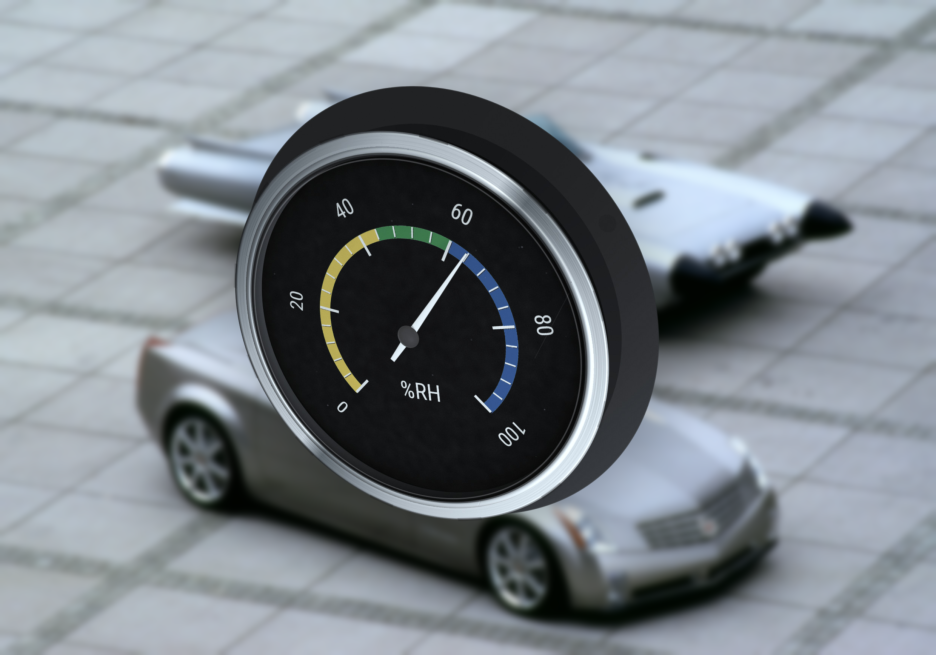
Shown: 64 %
